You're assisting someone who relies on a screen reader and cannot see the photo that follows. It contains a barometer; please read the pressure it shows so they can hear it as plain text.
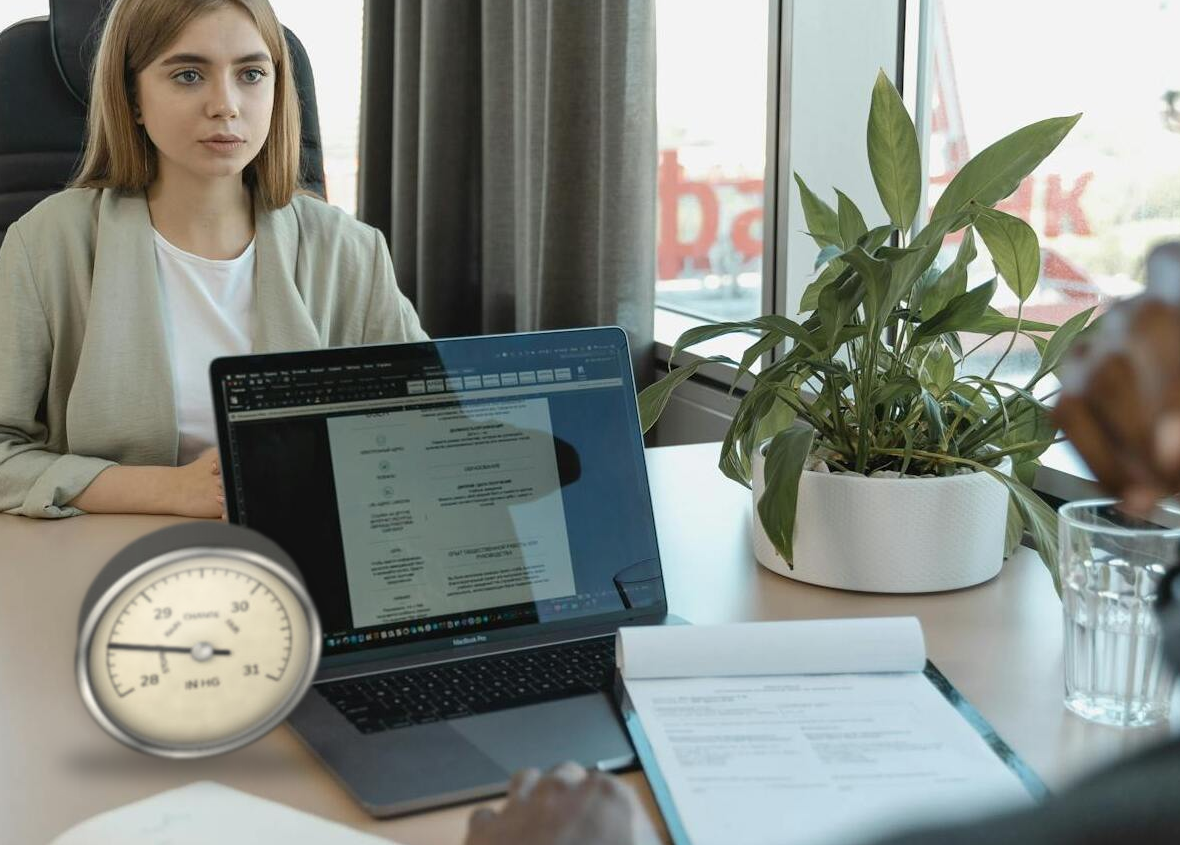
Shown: 28.5 inHg
